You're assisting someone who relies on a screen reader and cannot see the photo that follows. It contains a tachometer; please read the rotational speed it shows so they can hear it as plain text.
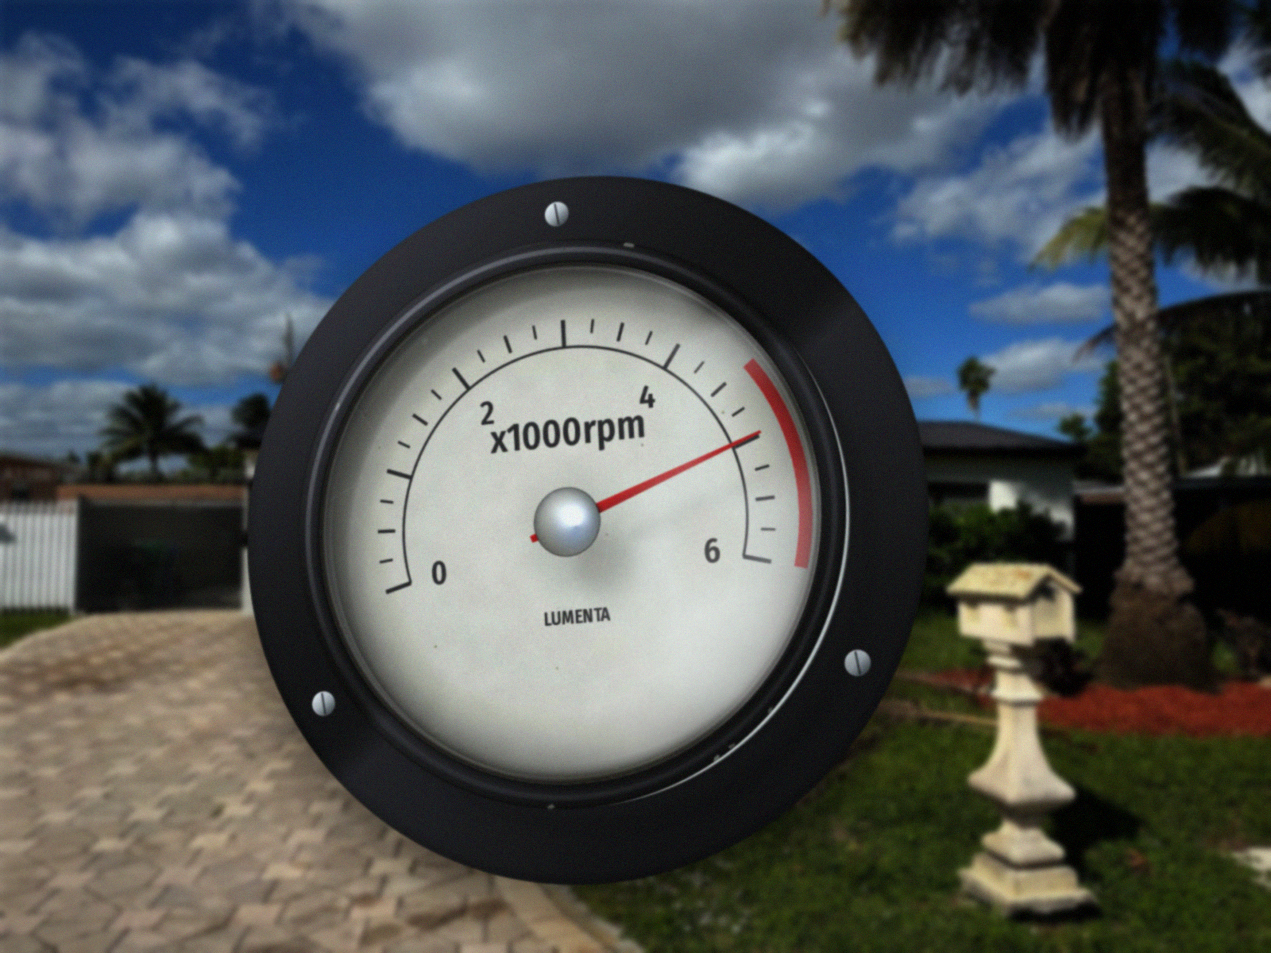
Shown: 5000 rpm
